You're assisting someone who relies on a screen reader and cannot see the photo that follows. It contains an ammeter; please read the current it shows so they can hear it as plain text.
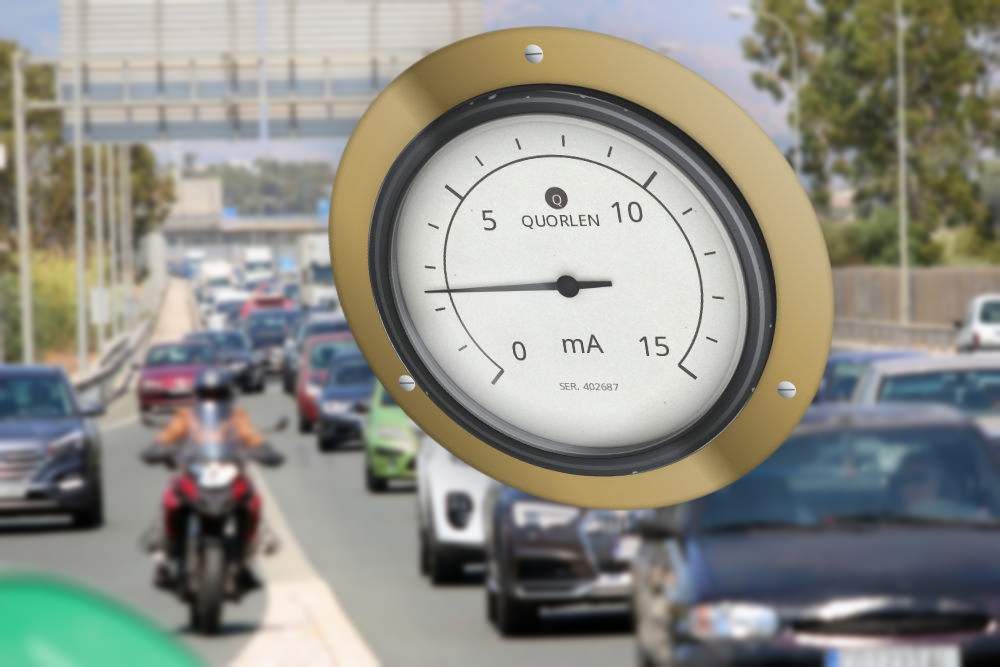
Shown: 2.5 mA
